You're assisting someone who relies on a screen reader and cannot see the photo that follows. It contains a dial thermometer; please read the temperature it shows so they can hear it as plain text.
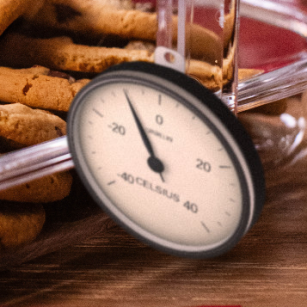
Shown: -8 °C
